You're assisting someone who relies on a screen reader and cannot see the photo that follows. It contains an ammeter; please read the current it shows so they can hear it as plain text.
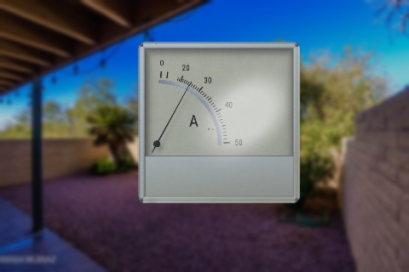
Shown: 25 A
